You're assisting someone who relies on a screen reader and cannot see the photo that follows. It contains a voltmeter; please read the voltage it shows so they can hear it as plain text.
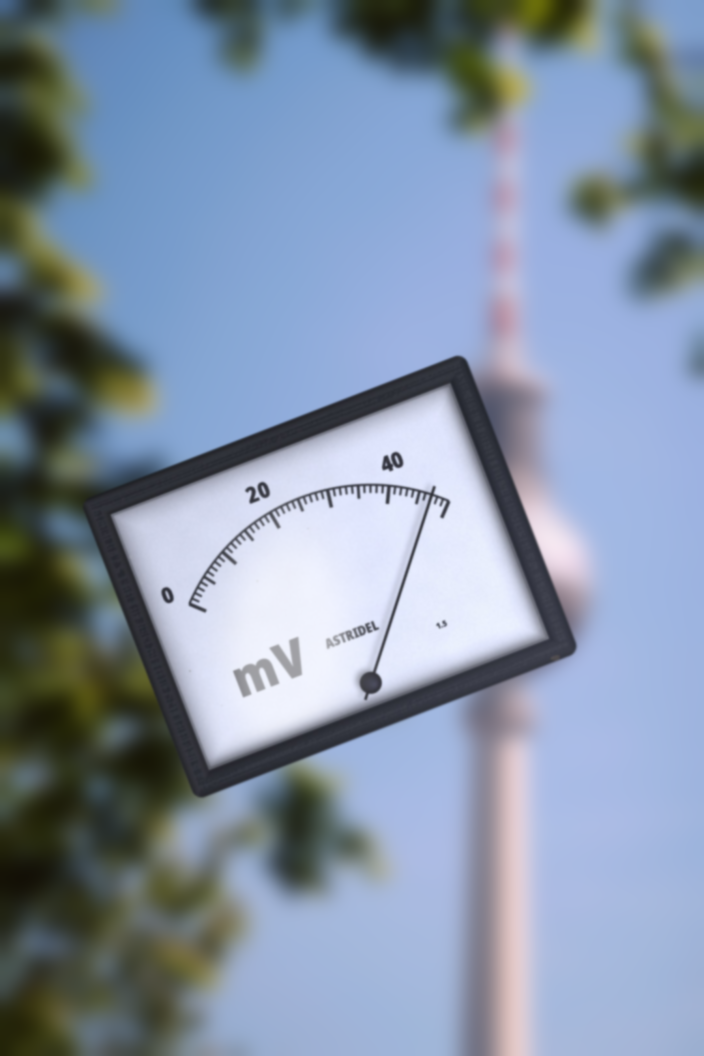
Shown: 47 mV
